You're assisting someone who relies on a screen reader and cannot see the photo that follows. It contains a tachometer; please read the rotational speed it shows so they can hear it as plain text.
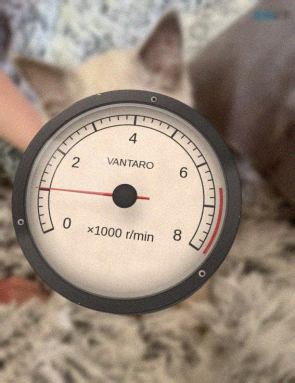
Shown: 1000 rpm
